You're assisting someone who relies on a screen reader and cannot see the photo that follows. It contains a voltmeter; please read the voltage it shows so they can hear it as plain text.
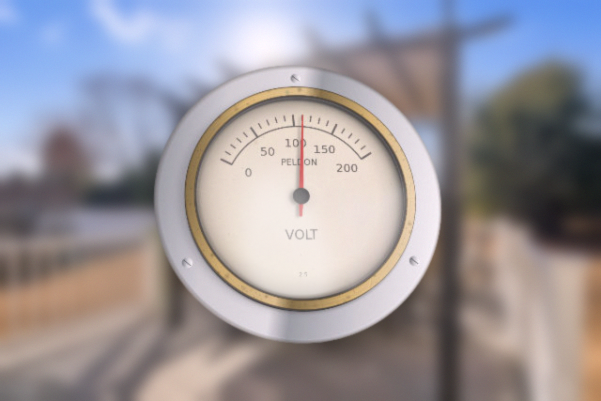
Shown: 110 V
